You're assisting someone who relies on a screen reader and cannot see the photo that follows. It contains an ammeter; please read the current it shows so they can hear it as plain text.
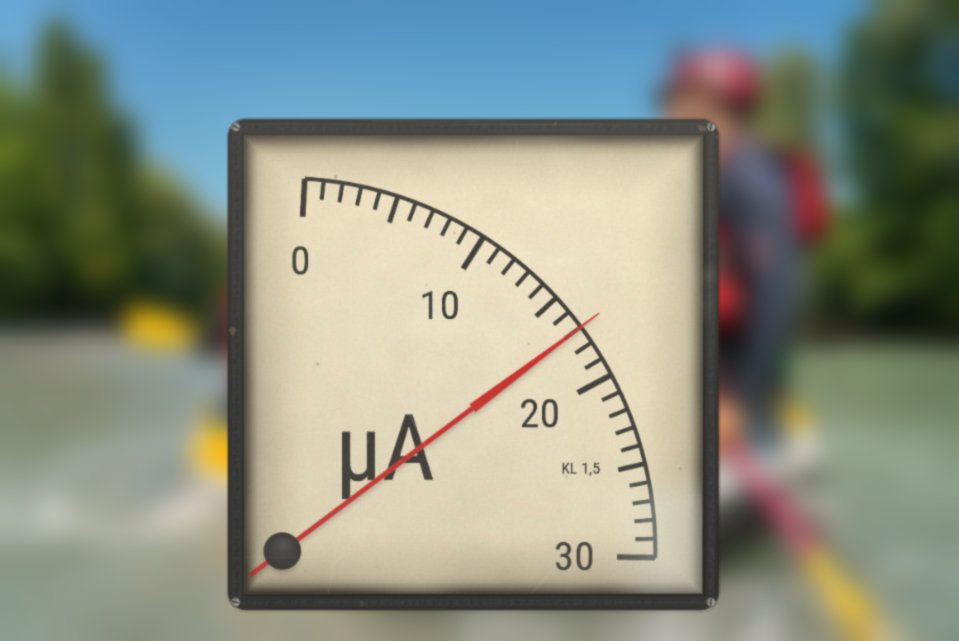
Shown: 17 µA
